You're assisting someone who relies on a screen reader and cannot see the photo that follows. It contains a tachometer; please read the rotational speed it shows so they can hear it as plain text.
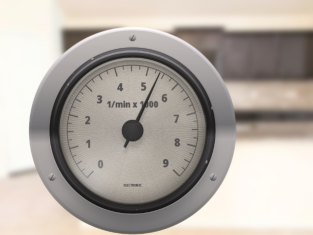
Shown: 5375 rpm
